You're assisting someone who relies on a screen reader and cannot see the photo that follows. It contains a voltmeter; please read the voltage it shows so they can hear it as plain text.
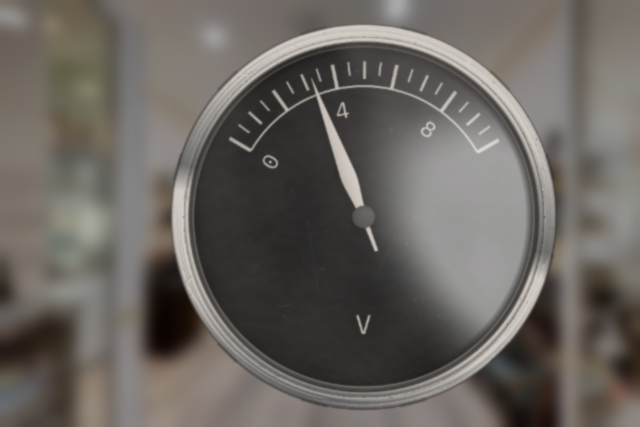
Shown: 3.25 V
